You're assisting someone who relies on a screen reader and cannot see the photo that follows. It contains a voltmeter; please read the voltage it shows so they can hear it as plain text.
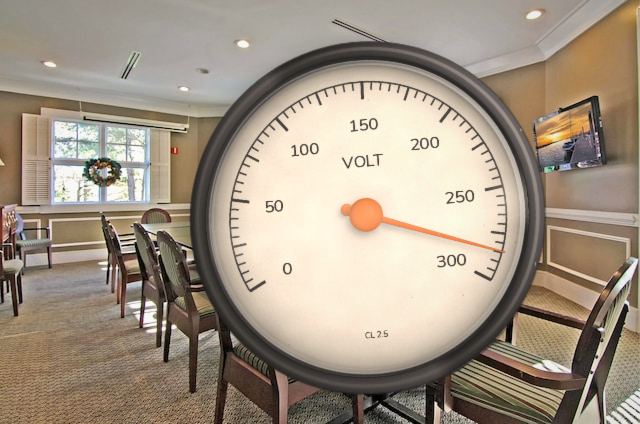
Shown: 285 V
